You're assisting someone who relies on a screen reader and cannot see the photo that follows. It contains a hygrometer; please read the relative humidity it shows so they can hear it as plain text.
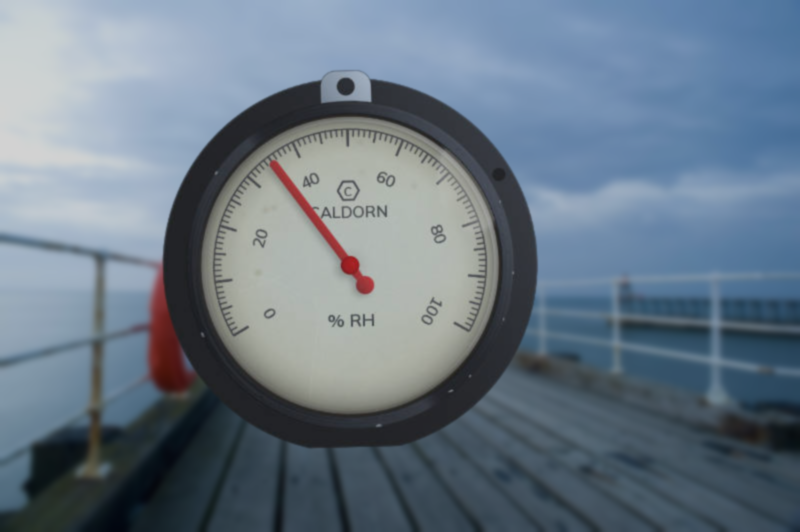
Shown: 35 %
